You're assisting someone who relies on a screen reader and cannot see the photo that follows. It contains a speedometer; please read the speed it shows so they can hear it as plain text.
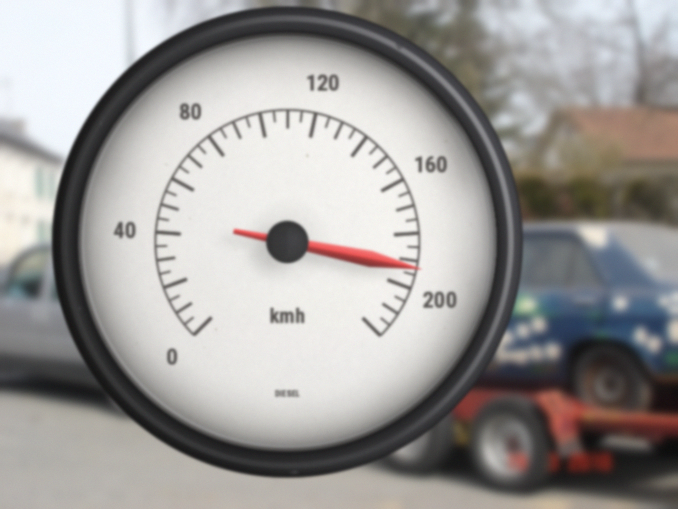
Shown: 192.5 km/h
